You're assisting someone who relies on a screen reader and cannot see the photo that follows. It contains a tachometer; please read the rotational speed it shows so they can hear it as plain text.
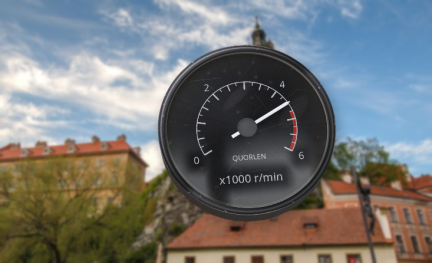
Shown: 4500 rpm
